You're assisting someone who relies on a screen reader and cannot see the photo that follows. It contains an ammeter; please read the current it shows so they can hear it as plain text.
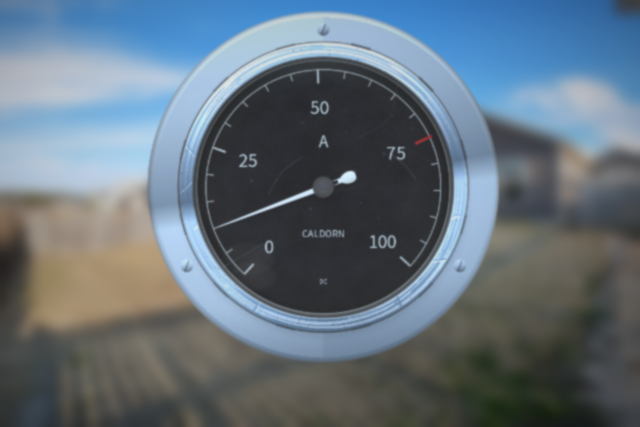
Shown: 10 A
